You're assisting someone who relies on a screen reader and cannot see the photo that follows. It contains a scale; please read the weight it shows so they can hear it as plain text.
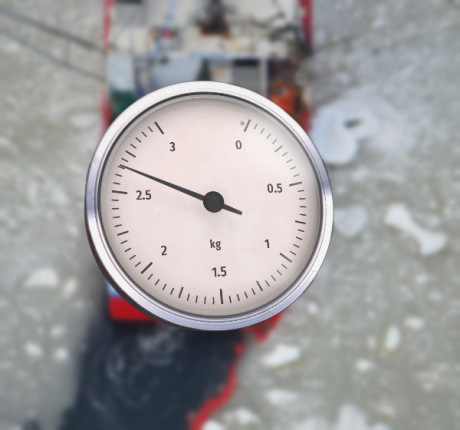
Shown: 2.65 kg
